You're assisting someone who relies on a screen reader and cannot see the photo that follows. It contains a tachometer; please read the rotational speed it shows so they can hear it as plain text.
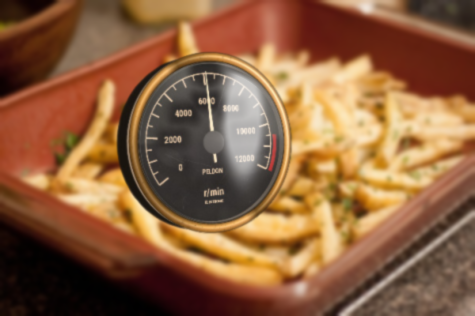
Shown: 6000 rpm
